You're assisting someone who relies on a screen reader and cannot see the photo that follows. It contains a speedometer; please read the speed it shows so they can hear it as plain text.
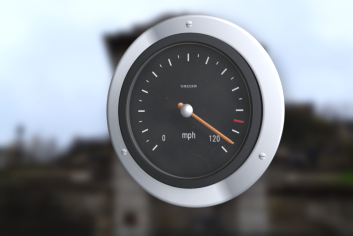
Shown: 115 mph
